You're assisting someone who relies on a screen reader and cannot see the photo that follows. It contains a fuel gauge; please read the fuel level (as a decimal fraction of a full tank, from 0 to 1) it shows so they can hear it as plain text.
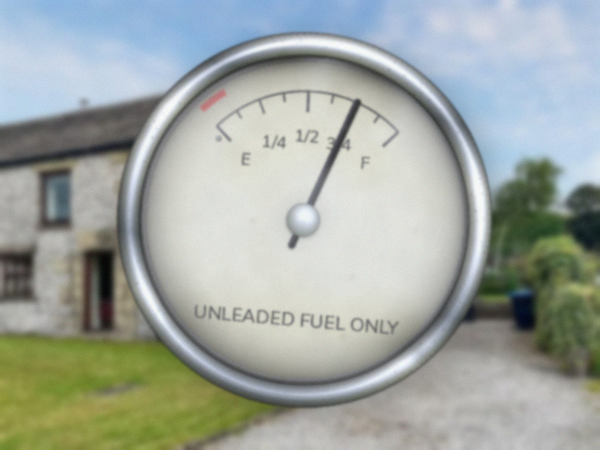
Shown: 0.75
